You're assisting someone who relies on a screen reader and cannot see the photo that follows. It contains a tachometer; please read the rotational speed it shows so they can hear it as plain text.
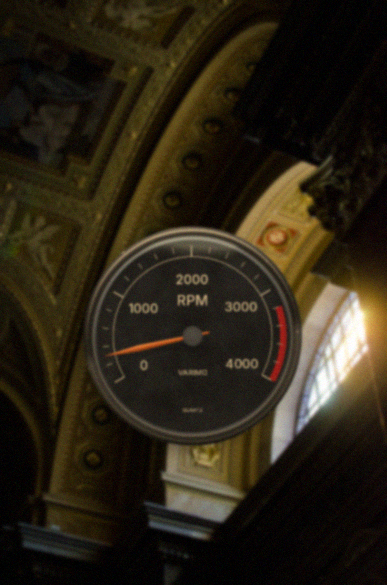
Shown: 300 rpm
